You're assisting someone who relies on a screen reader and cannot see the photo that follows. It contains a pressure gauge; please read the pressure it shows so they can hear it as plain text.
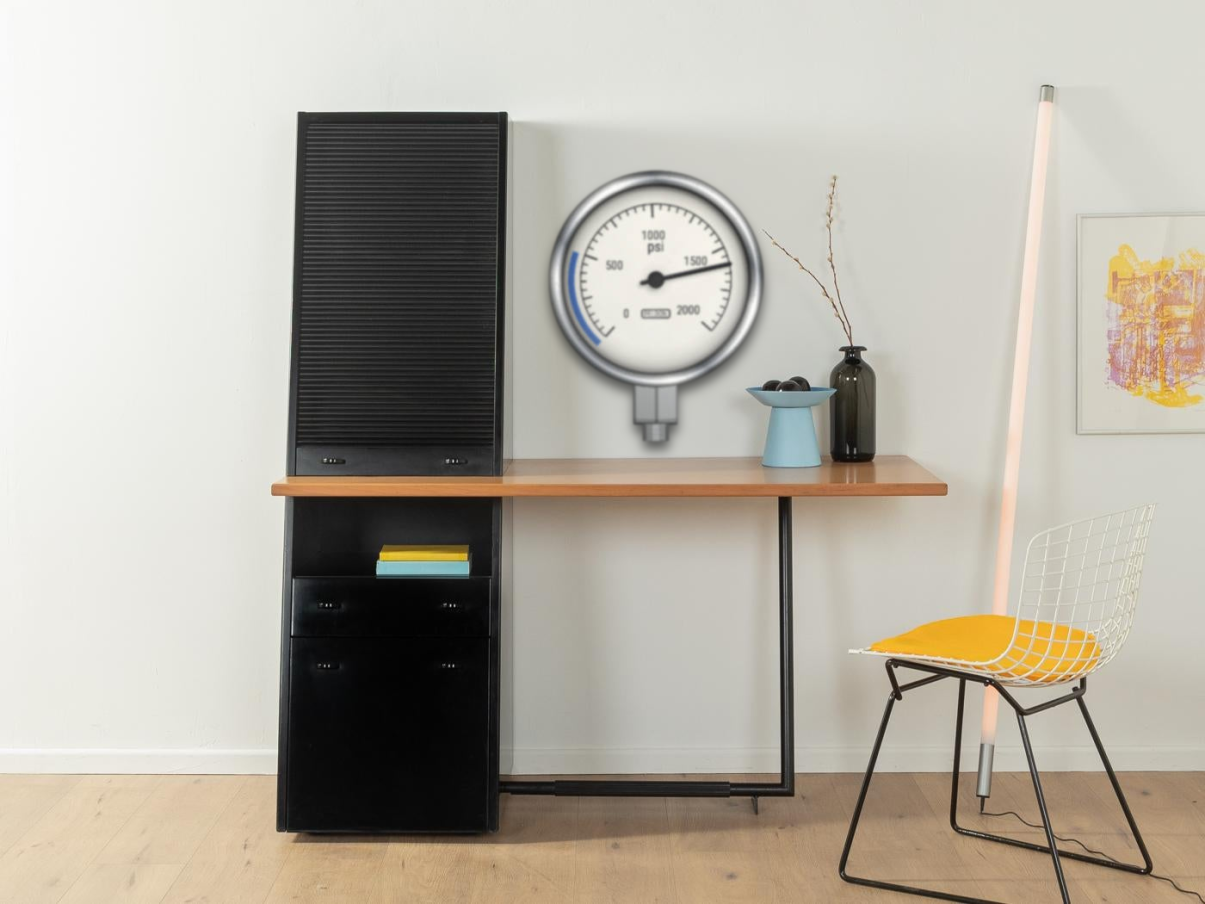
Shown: 1600 psi
